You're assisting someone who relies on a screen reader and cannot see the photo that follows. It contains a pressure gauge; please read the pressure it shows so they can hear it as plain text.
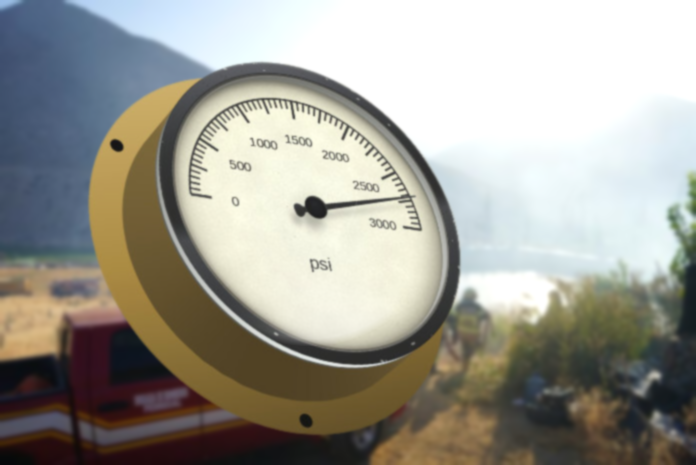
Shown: 2750 psi
